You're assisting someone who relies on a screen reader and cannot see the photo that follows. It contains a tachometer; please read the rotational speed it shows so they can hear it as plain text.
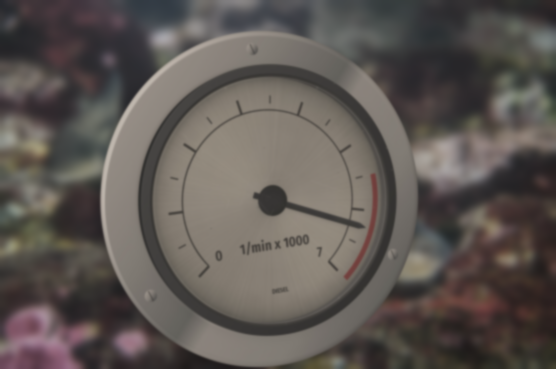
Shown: 6250 rpm
